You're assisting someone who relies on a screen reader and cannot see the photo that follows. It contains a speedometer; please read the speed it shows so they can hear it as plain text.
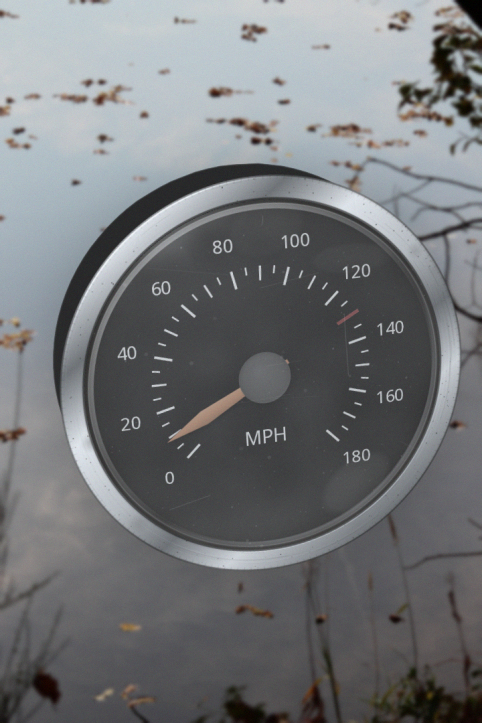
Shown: 10 mph
